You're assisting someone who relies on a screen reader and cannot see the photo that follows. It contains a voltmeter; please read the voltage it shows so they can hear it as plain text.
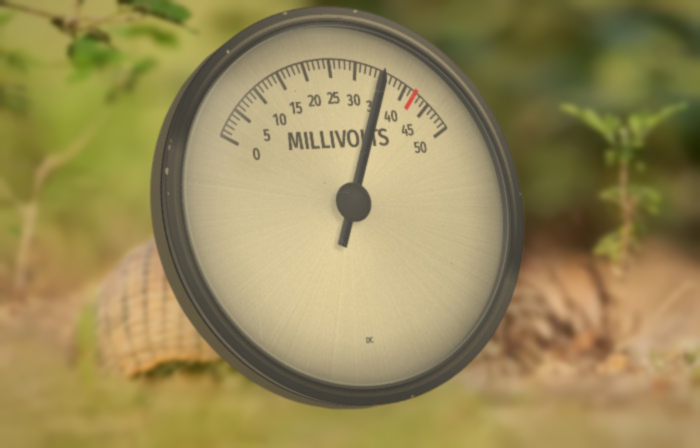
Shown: 35 mV
